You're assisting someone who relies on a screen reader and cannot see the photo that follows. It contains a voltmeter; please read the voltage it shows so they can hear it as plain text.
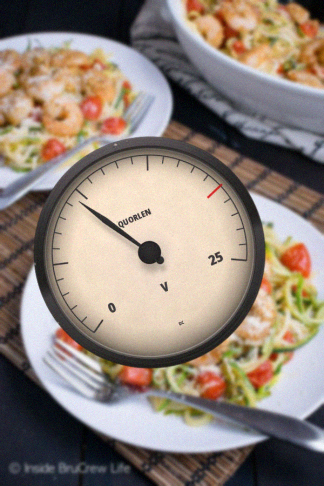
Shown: 9.5 V
